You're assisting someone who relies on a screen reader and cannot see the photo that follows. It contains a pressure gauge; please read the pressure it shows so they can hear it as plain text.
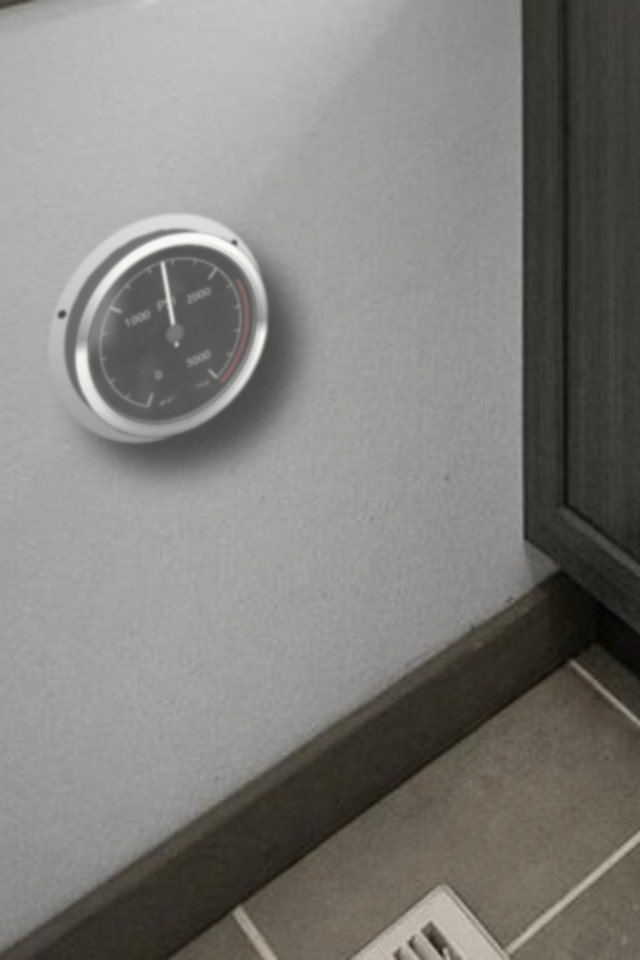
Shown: 1500 psi
